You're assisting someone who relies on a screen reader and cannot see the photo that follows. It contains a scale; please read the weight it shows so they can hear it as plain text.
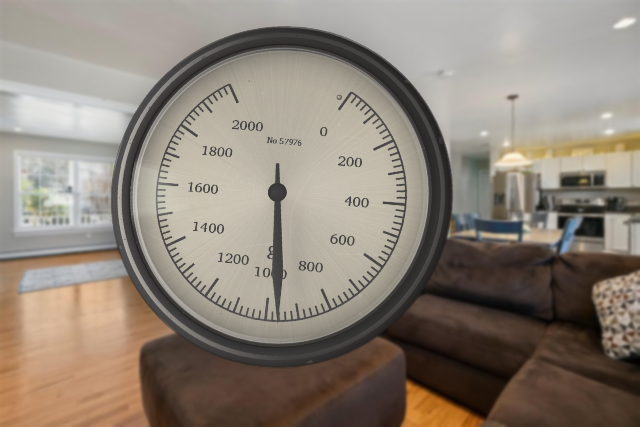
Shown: 960 g
